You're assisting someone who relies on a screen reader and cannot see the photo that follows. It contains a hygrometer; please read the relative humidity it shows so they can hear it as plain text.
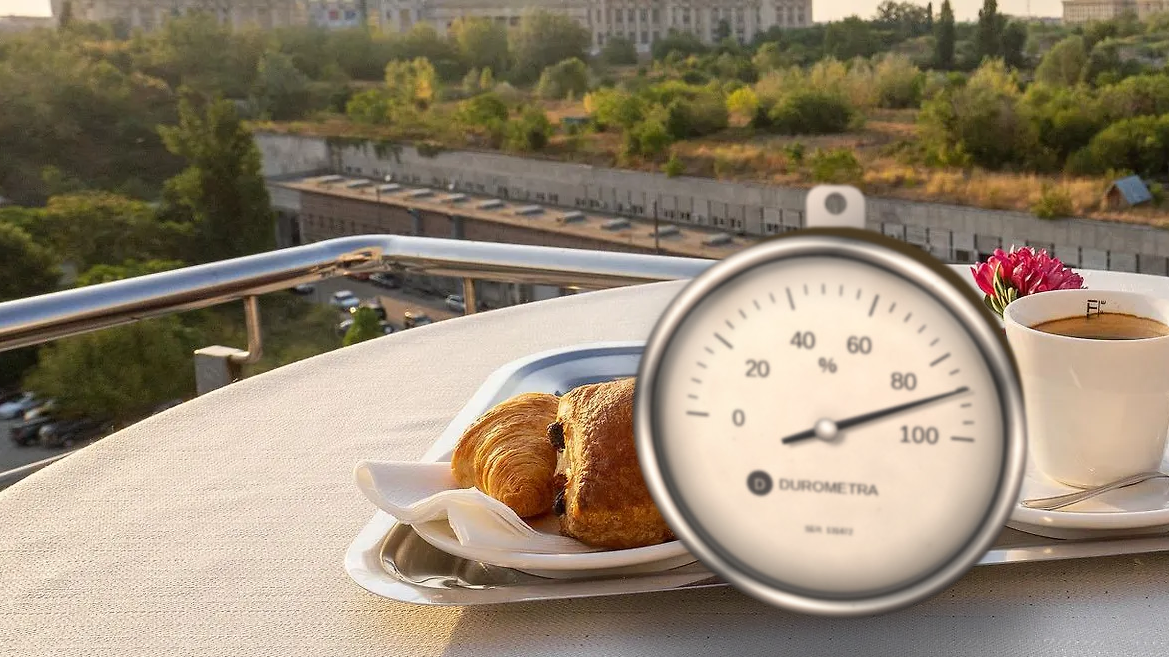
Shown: 88 %
